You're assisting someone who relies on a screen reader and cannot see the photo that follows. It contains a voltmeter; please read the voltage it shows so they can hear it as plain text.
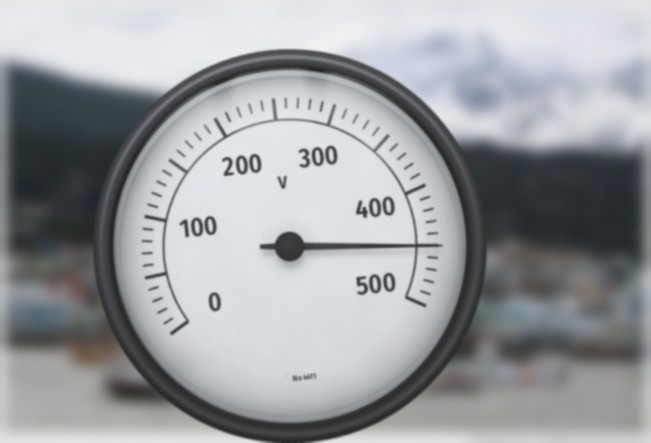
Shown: 450 V
